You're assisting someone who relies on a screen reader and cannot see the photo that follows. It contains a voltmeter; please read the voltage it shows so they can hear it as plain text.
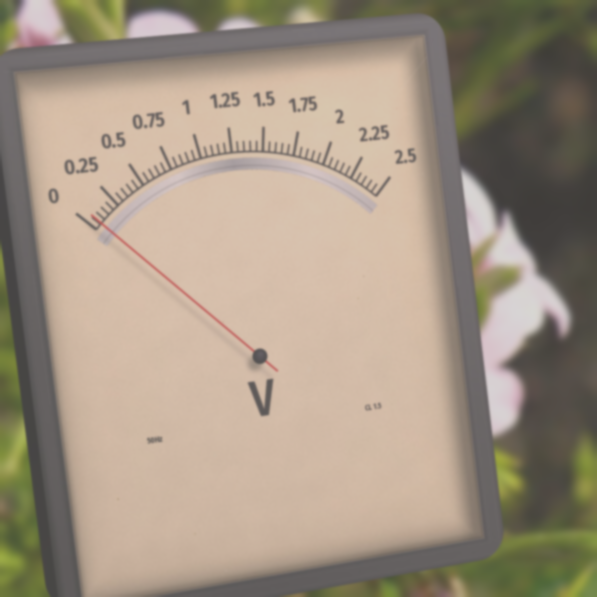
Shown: 0.05 V
